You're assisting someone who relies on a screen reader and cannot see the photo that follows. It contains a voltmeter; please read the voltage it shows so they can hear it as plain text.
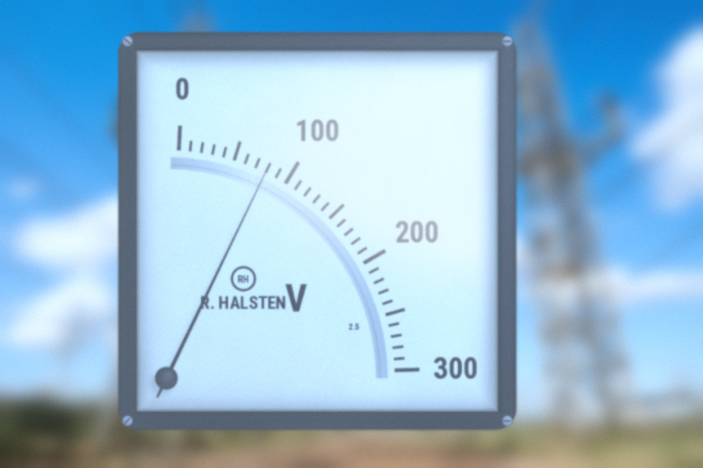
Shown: 80 V
